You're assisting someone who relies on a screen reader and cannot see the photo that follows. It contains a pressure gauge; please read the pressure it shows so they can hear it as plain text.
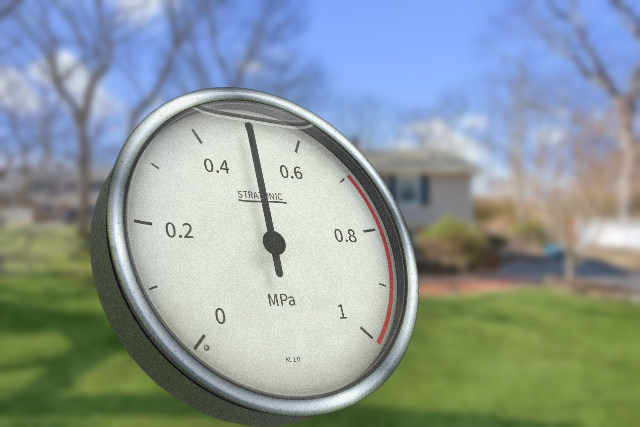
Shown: 0.5 MPa
